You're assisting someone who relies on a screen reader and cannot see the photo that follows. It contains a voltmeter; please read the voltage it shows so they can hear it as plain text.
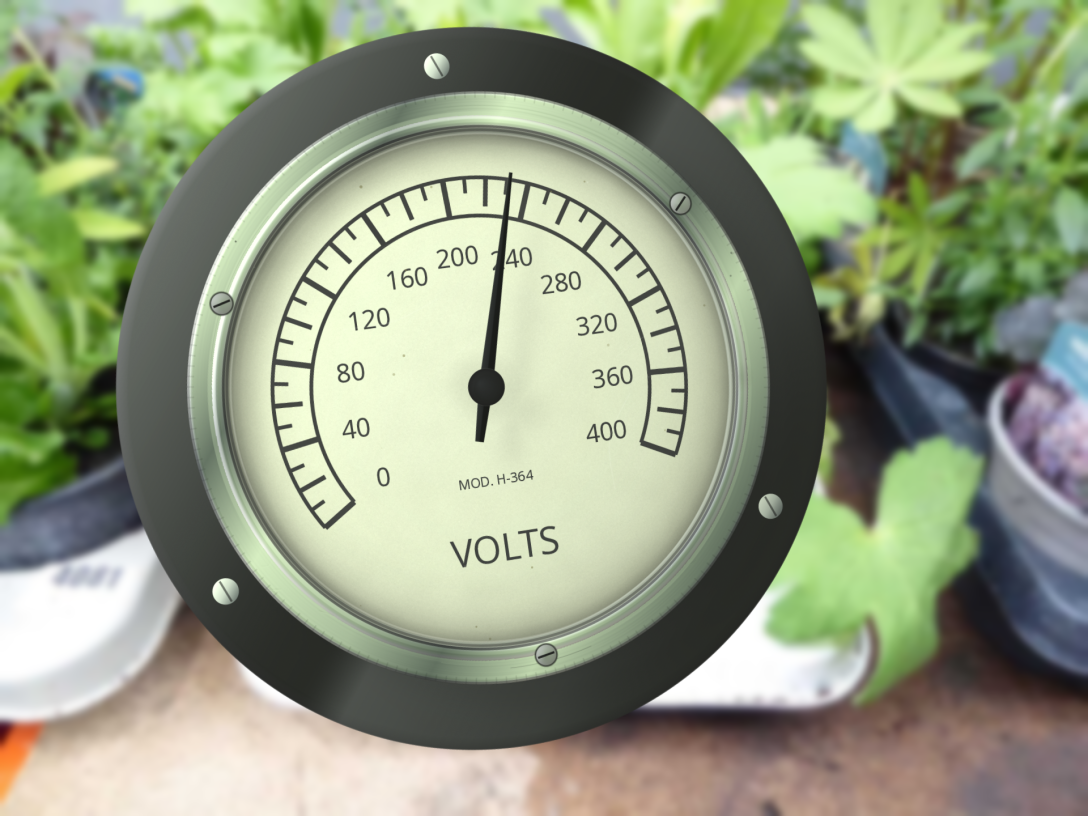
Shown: 230 V
